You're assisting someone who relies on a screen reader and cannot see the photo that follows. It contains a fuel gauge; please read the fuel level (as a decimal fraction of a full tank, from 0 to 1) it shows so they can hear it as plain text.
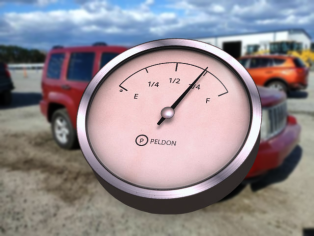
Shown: 0.75
